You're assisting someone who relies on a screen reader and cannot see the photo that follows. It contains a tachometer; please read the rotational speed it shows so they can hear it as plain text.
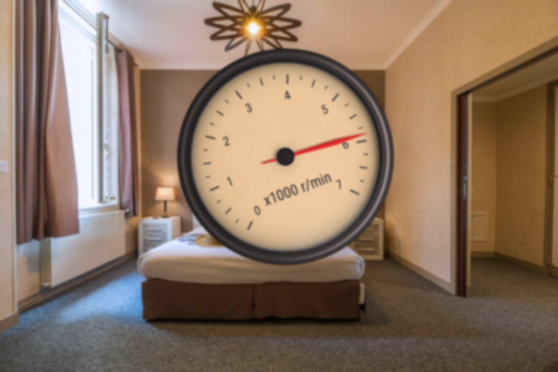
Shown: 5875 rpm
